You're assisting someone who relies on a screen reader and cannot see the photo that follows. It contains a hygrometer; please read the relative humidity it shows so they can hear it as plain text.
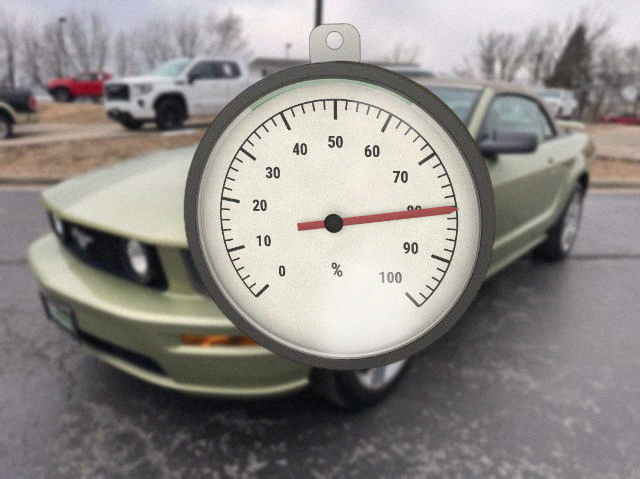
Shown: 80 %
